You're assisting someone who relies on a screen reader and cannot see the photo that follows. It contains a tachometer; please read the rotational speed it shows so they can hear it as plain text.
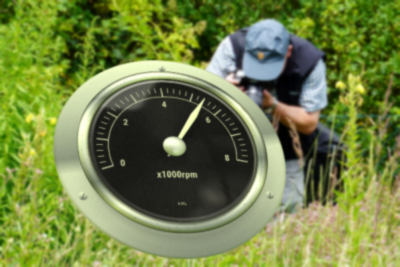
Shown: 5400 rpm
